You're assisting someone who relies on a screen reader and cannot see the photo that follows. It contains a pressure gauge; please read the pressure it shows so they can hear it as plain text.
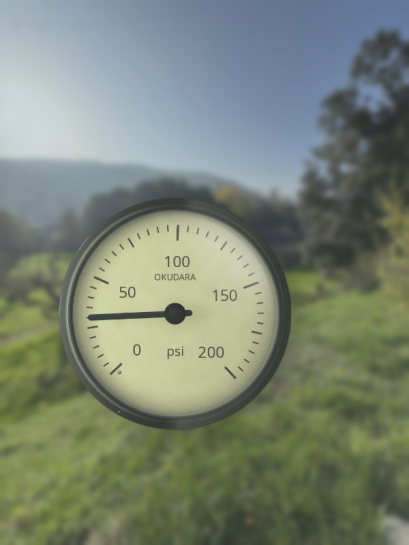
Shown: 30 psi
